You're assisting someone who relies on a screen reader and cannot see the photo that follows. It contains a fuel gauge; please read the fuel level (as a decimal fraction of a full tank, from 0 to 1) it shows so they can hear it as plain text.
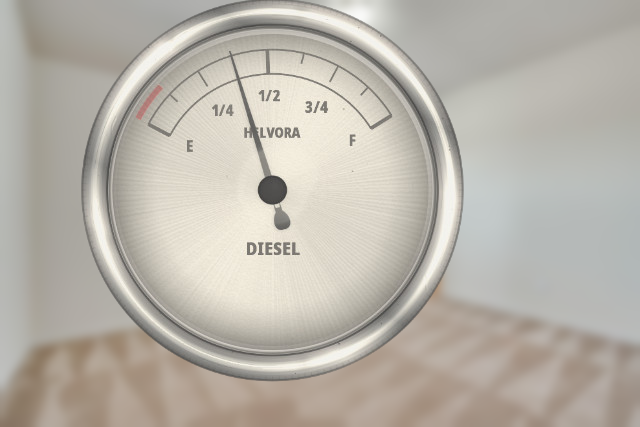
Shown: 0.375
